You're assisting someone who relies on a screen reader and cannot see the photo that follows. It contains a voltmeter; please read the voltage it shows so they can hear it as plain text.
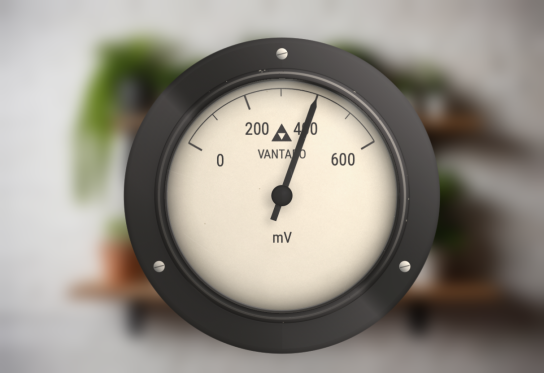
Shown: 400 mV
